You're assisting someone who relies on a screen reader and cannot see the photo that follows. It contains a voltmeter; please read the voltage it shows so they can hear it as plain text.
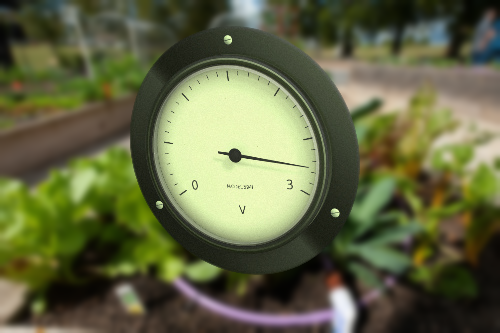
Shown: 2.75 V
